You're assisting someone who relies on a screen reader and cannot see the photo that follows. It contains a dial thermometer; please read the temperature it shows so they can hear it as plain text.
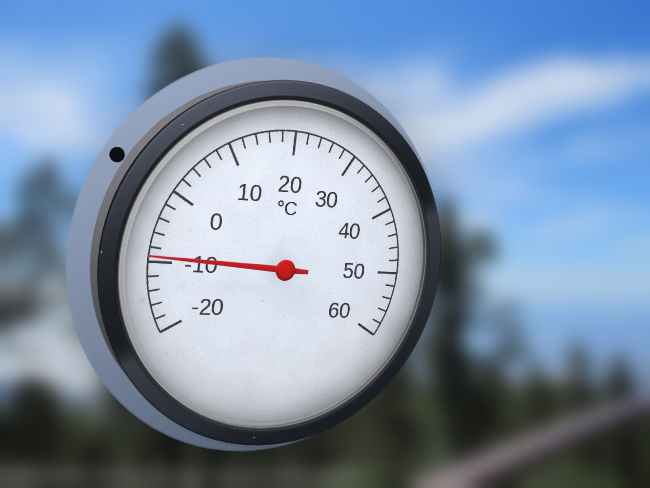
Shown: -9 °C
